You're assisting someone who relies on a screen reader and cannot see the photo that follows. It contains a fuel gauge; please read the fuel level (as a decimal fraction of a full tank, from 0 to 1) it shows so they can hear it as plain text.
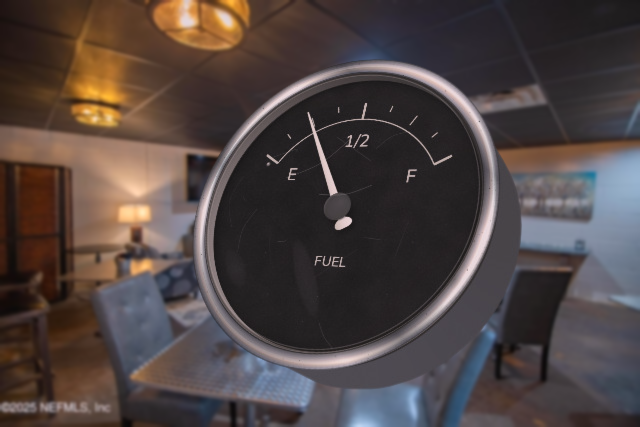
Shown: 0.25
